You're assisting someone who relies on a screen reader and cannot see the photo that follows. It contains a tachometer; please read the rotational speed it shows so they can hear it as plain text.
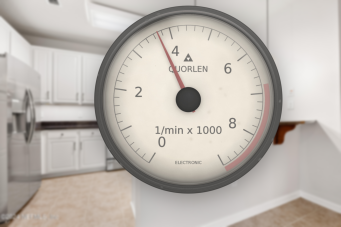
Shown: 3700 rpm
